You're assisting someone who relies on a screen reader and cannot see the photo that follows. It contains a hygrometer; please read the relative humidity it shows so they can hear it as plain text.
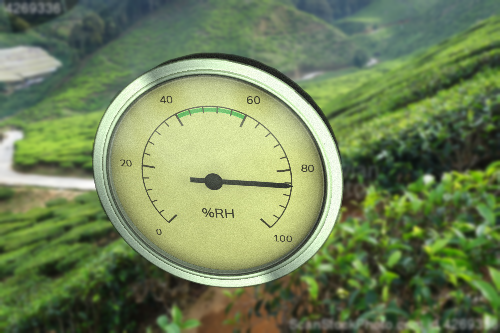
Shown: 84 %
